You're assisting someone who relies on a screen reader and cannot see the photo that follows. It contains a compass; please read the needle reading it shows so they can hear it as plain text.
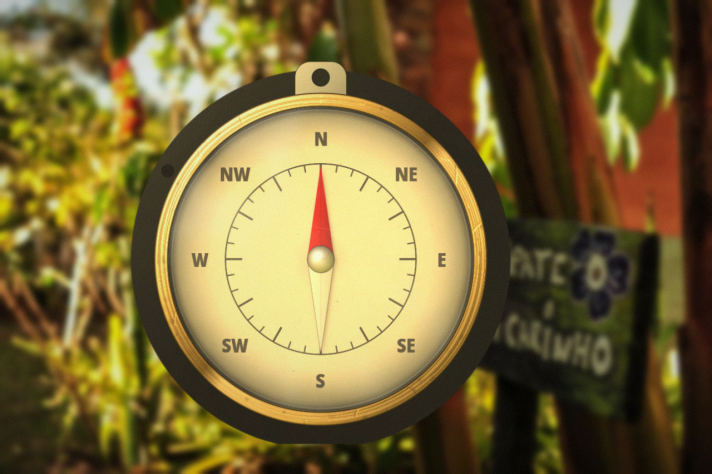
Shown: 0 °
